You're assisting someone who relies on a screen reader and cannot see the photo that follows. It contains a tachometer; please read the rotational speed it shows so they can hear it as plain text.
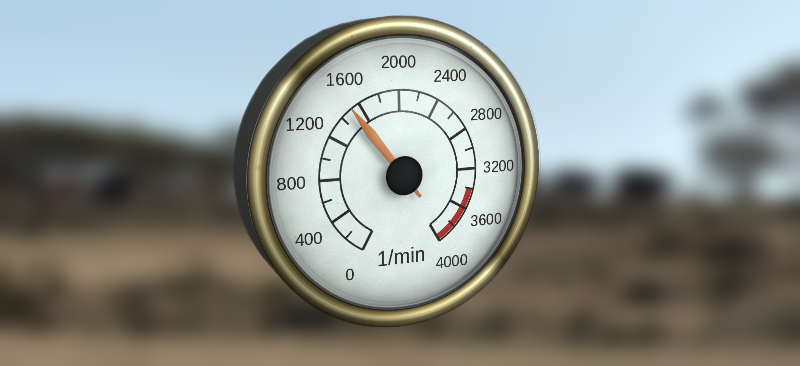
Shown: 1500 rpm
